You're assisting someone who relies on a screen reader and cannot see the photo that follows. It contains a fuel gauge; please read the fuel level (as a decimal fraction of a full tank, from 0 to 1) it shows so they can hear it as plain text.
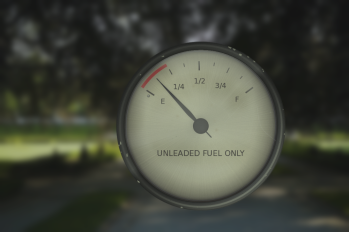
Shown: 0.125
